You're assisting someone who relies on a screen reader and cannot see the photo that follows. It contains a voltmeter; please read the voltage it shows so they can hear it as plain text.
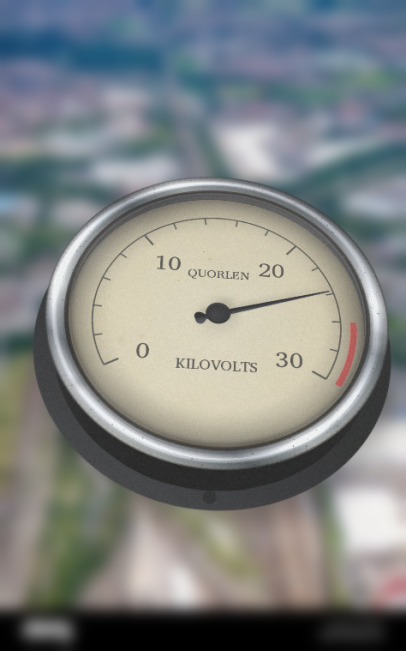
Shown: 24 kV
